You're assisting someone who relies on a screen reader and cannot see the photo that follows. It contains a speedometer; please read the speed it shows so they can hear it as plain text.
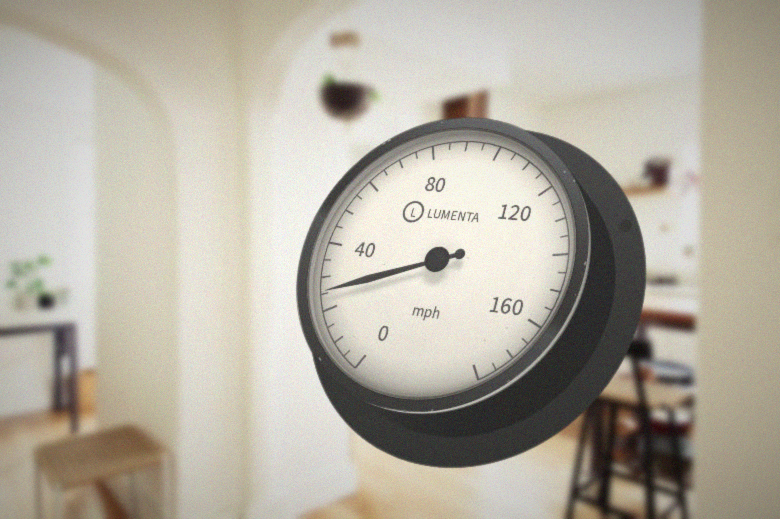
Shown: 25 mph
